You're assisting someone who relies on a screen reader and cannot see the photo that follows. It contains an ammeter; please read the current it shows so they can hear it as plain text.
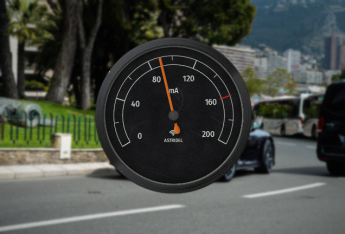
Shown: 90 mA
